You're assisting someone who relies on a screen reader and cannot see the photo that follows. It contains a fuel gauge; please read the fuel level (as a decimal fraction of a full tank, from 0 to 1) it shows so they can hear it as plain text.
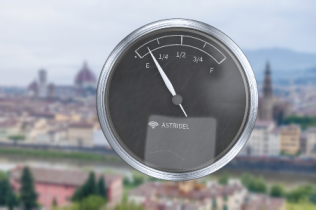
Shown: 0.125
